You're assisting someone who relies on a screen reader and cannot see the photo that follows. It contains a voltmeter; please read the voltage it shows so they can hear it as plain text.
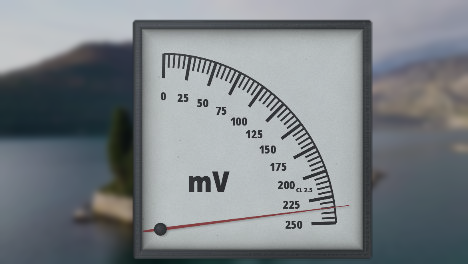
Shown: 235 mV
